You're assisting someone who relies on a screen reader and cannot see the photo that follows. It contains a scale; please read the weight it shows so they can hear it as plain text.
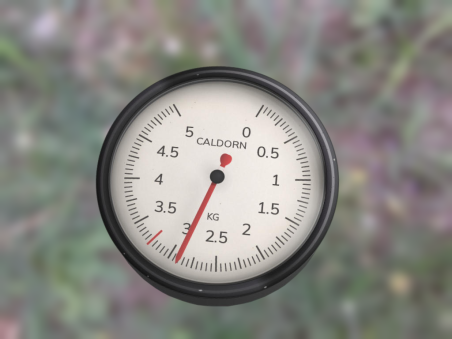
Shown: 2.9 kg
